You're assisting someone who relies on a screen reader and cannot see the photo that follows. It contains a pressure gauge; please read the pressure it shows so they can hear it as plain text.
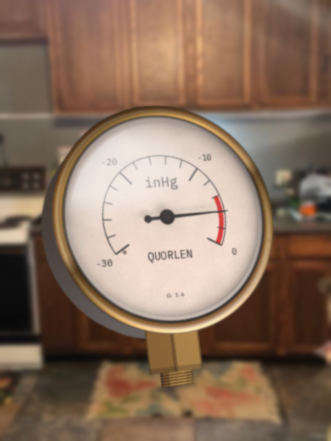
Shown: -4 inHg
